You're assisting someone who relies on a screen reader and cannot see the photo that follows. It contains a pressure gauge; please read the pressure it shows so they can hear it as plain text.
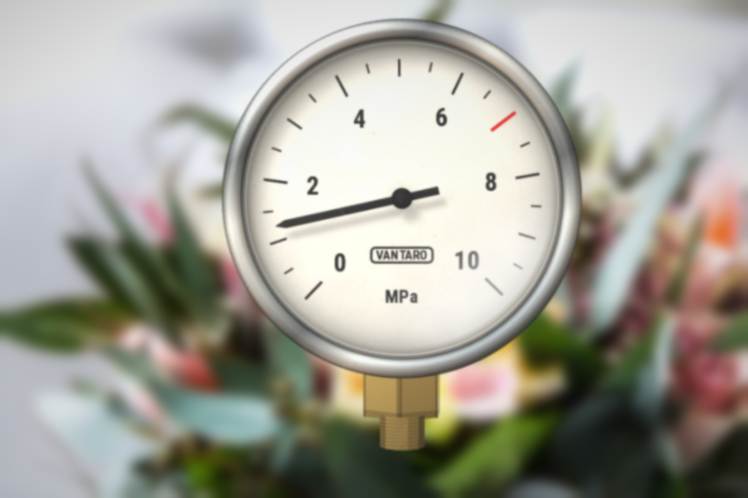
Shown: 1.25 MPa
